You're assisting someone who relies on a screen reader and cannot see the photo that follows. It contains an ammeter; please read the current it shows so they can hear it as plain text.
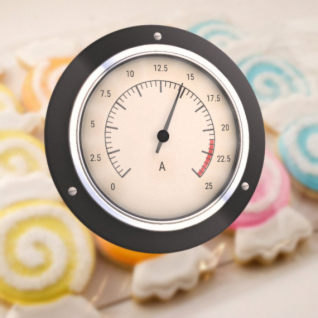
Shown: 14.5 A
